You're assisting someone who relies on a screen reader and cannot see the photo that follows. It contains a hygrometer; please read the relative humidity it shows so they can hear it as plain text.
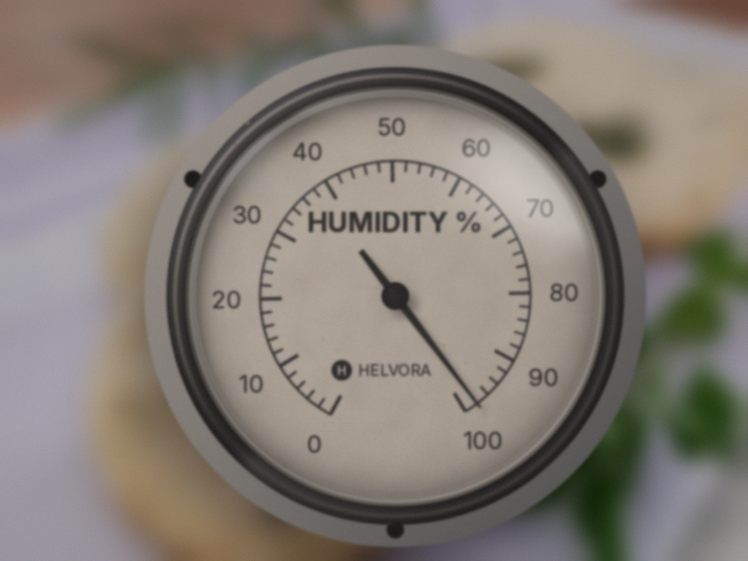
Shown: 98 %
